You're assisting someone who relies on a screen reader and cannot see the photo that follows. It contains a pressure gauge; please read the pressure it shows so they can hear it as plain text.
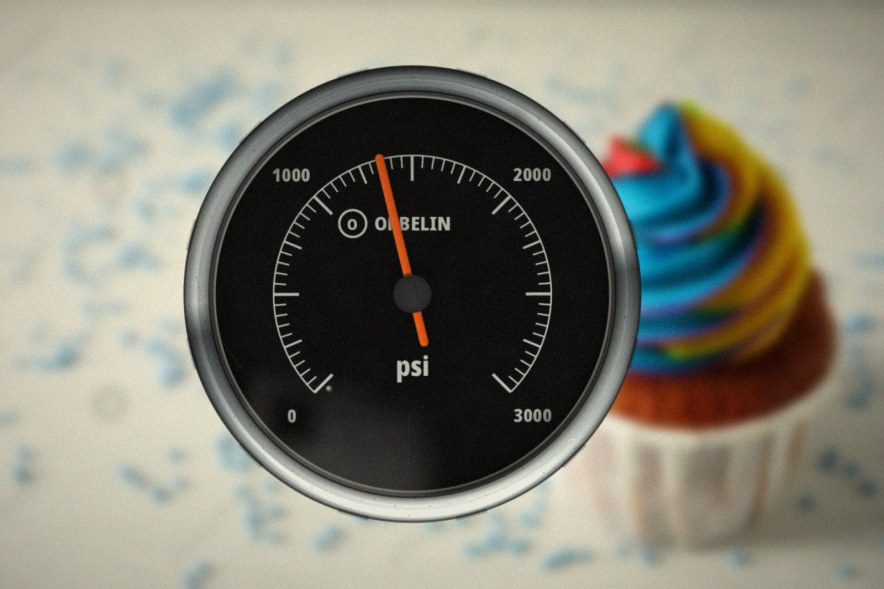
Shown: 1350 psi
